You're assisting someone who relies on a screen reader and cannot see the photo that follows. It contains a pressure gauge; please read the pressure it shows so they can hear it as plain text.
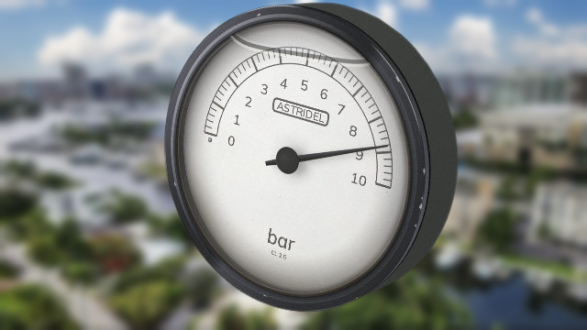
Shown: 8.8 bar
